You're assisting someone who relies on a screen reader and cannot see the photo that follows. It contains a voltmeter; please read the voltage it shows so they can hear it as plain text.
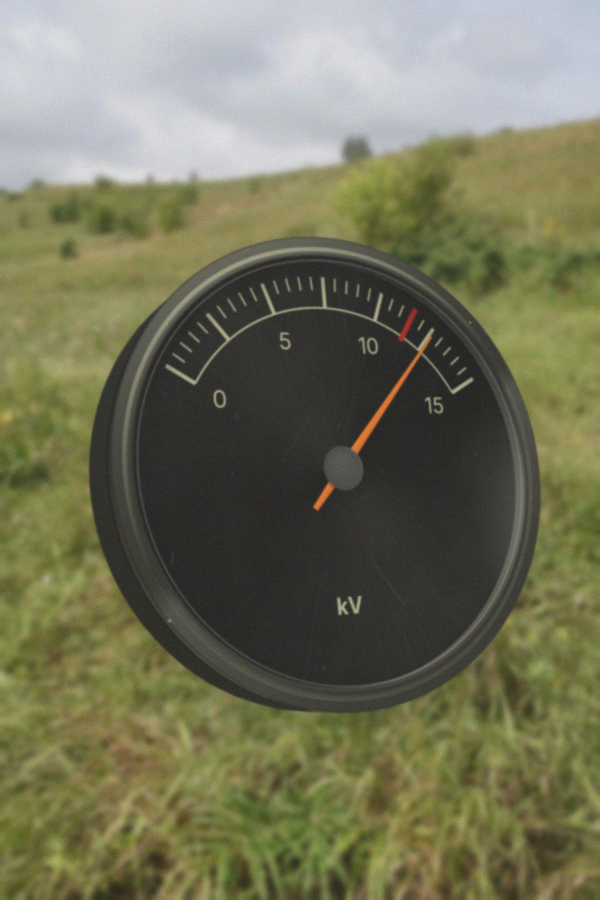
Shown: 12.5 kV
